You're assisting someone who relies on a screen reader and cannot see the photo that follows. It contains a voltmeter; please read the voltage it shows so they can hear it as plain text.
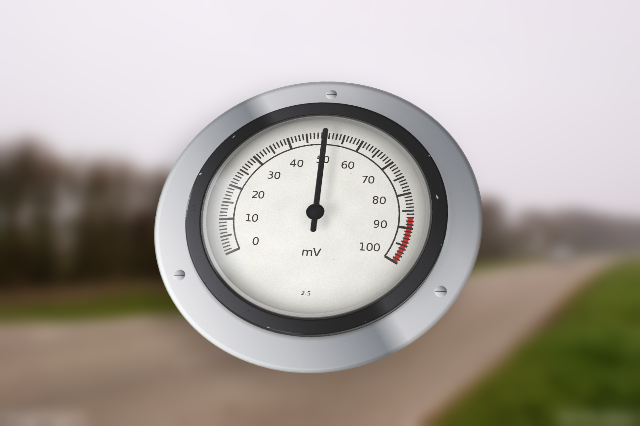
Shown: 50 mV
